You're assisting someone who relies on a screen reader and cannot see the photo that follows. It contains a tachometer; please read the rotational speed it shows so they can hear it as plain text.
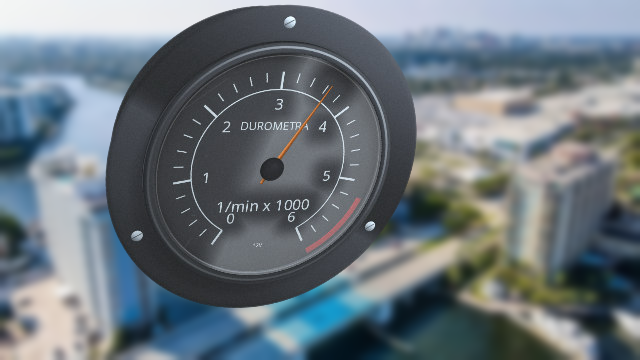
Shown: 3600 rpm
